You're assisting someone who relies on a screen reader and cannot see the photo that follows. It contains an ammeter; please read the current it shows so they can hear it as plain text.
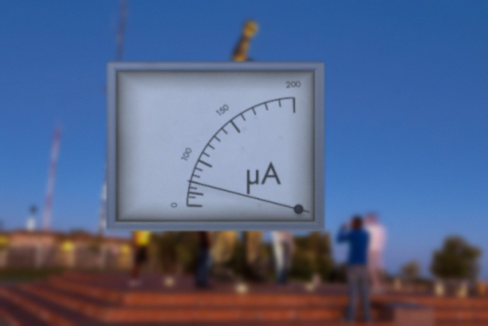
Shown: 70 µA
